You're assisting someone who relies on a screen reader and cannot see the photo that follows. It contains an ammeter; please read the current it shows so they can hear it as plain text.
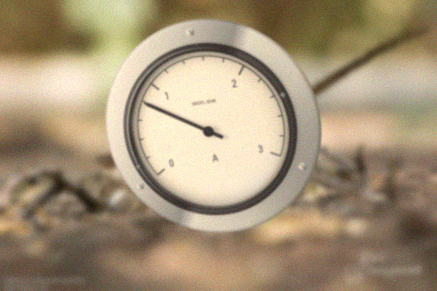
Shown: 0.8 A
